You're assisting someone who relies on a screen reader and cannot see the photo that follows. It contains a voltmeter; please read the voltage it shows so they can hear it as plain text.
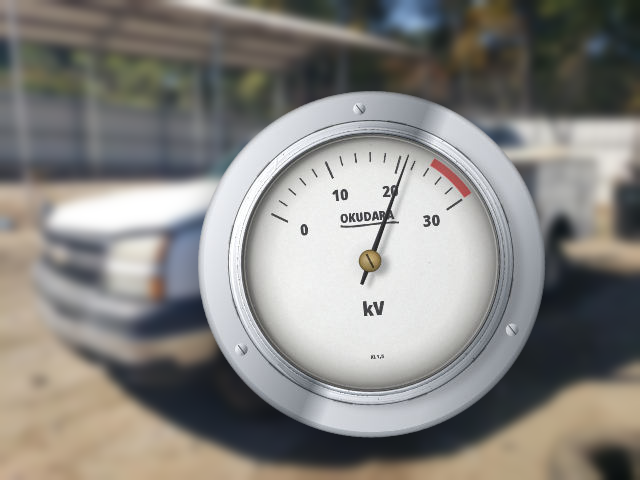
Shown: 21 kV
